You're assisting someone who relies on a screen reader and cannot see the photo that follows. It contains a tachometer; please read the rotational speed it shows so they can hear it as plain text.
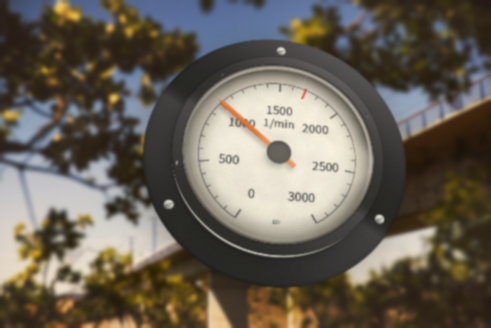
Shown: 1000 rpm
